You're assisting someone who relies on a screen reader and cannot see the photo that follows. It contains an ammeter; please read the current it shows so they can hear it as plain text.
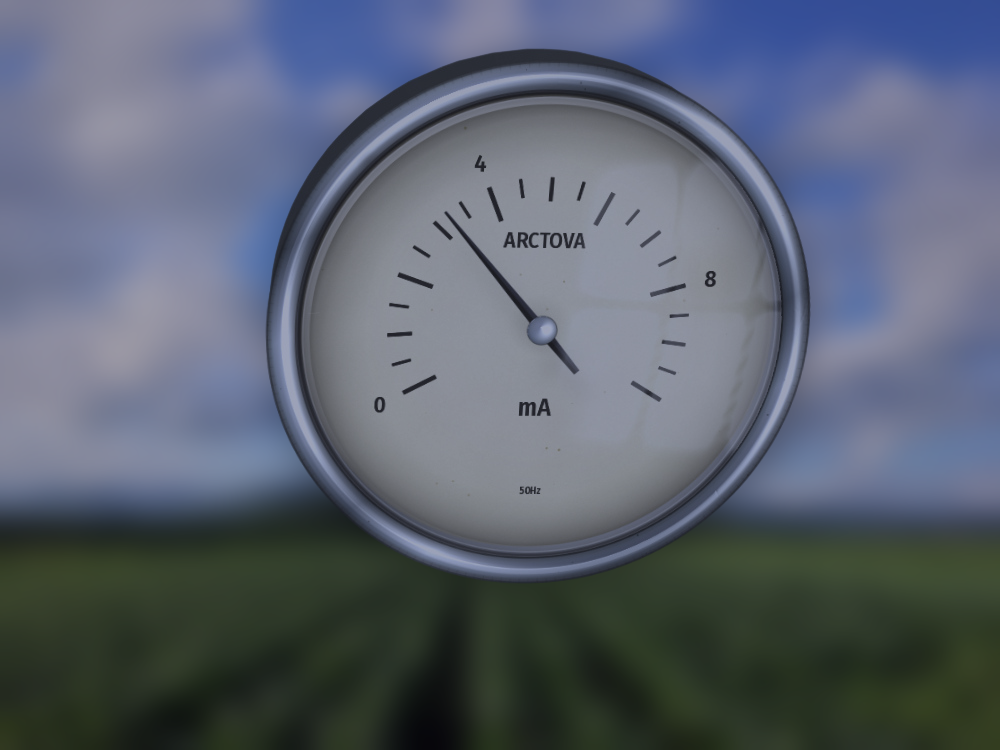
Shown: 3.25 mA
